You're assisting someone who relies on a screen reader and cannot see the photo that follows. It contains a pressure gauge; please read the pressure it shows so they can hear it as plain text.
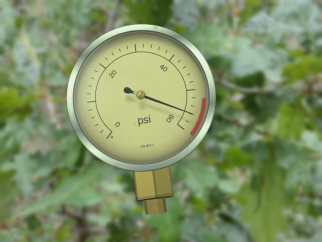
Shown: 56 psi
